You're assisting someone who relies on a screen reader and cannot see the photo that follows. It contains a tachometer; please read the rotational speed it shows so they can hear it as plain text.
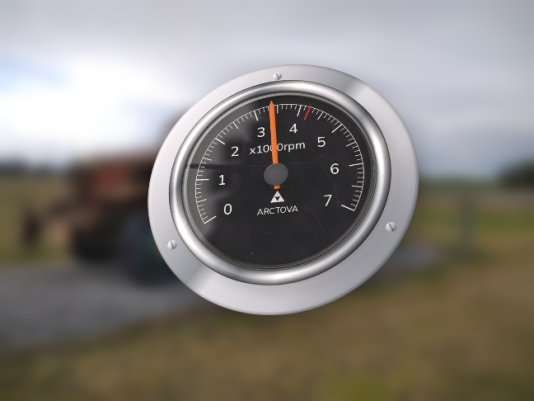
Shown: 3400 rpm
